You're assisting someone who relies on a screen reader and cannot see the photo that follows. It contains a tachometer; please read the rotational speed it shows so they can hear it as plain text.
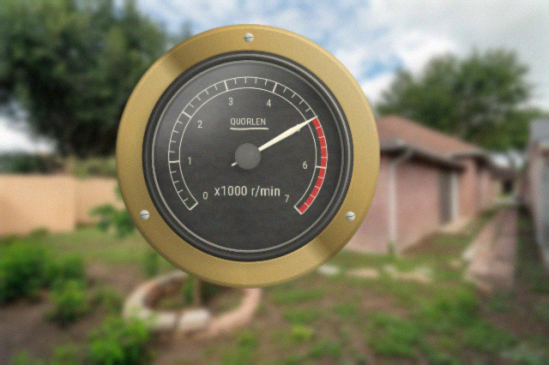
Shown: 5000 rpm
